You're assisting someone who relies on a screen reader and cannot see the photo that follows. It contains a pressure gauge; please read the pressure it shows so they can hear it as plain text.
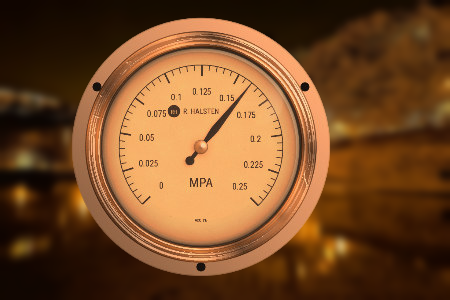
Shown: 0.16 MPa
